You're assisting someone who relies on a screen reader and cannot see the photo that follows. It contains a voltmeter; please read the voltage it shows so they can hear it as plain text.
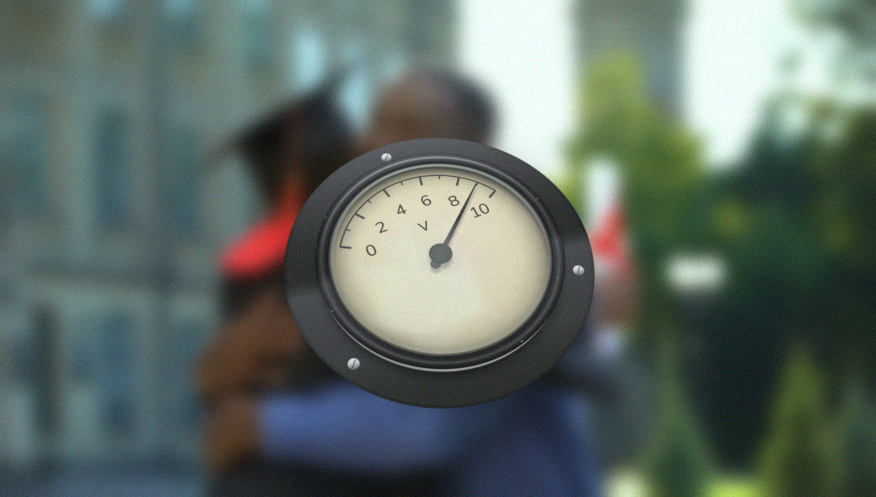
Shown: 9 V
